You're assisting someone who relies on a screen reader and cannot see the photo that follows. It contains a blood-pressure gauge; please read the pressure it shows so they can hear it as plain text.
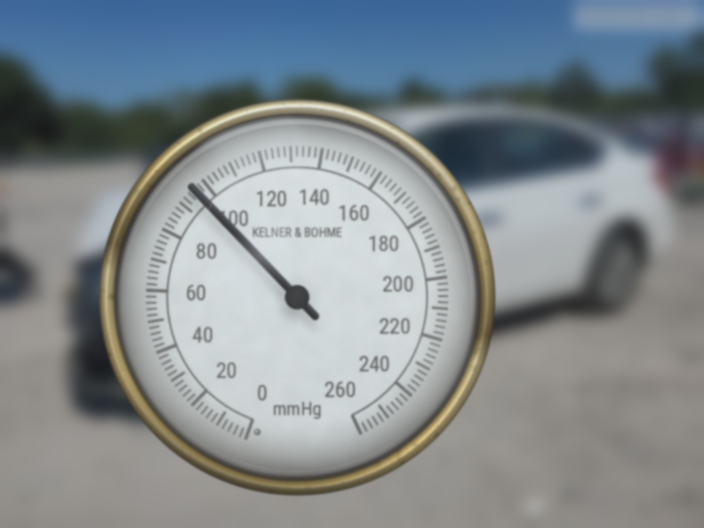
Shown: 96 mmHg
